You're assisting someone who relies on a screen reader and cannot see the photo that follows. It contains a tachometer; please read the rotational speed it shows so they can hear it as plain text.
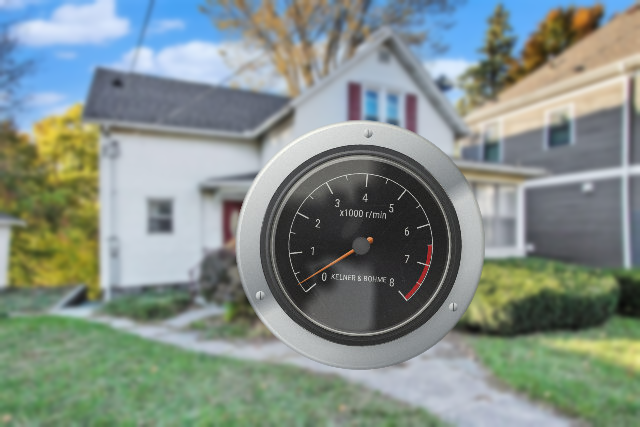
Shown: 250 rpm
